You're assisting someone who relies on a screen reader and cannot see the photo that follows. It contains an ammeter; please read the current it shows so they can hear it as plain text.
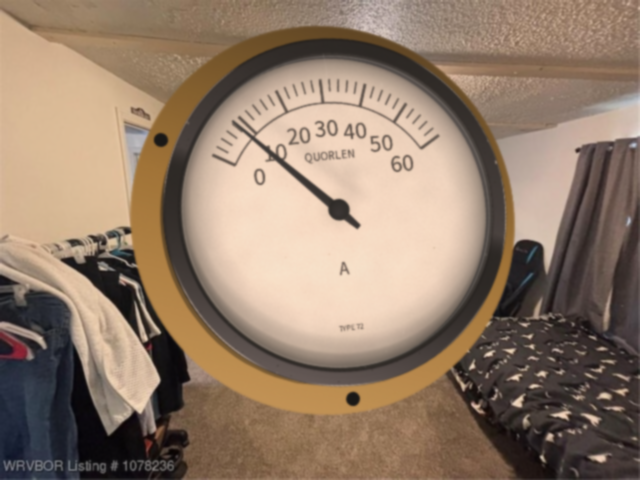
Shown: 8 A
